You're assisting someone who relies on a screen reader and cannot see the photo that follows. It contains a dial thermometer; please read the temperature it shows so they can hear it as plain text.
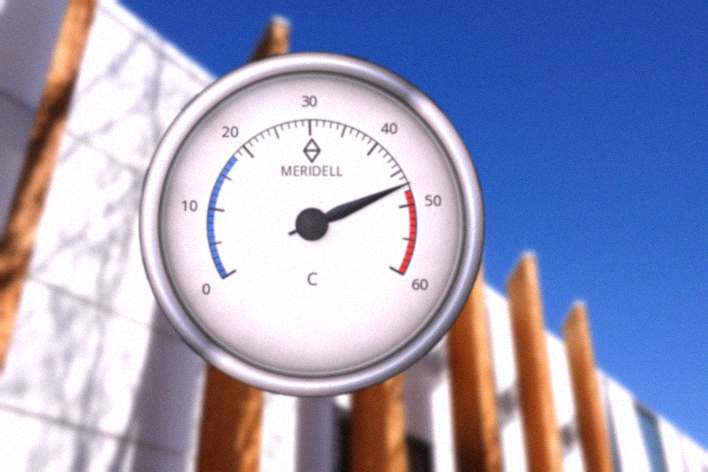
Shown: 47 °C
